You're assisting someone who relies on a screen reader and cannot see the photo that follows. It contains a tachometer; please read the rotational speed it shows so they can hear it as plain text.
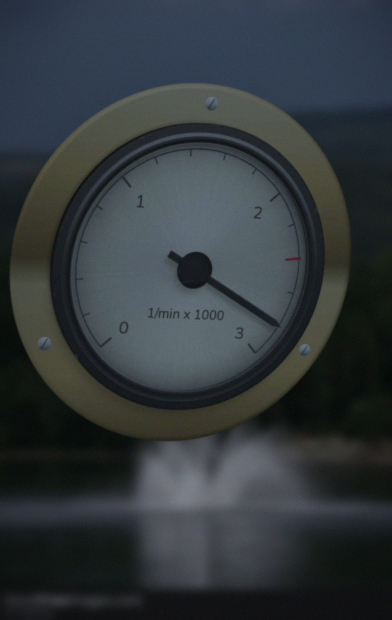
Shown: 2800 rpm
